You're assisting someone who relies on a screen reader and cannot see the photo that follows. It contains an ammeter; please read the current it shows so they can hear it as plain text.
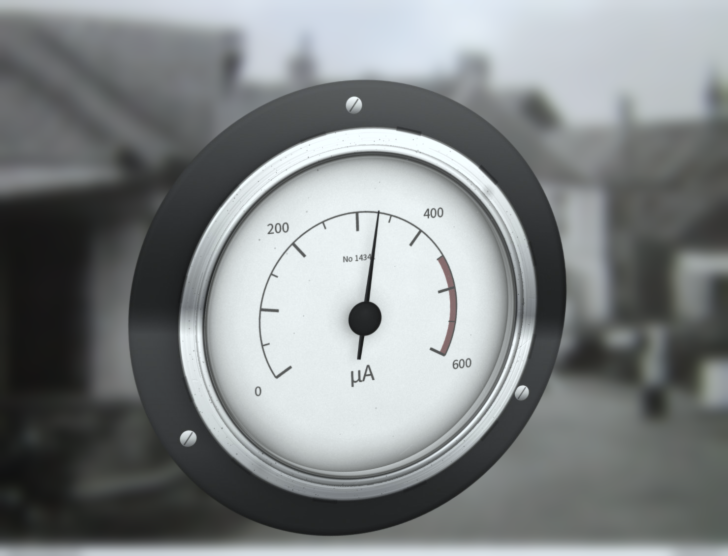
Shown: 325 µA
